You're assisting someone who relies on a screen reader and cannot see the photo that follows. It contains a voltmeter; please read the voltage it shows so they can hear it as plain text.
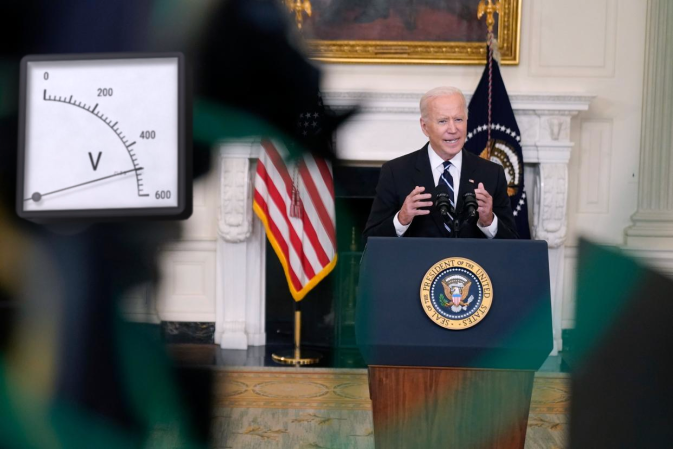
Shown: 500 V
